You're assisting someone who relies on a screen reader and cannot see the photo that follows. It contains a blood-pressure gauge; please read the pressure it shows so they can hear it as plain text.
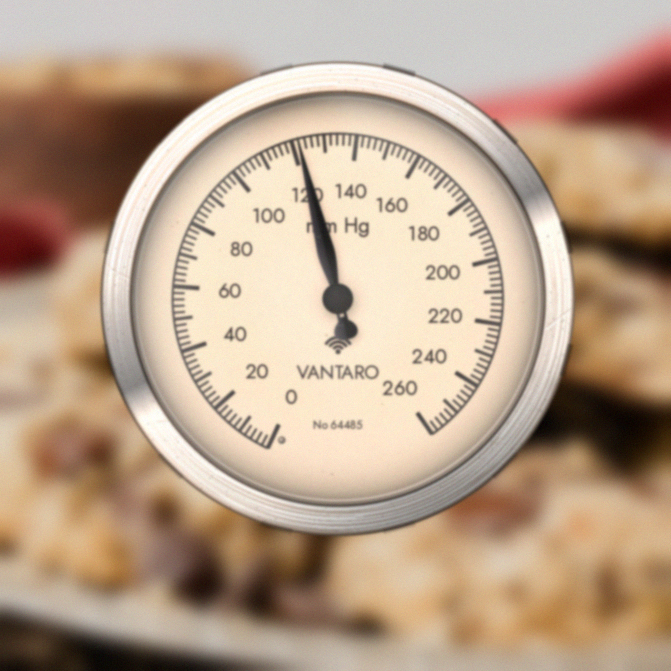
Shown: 122 mmHg
